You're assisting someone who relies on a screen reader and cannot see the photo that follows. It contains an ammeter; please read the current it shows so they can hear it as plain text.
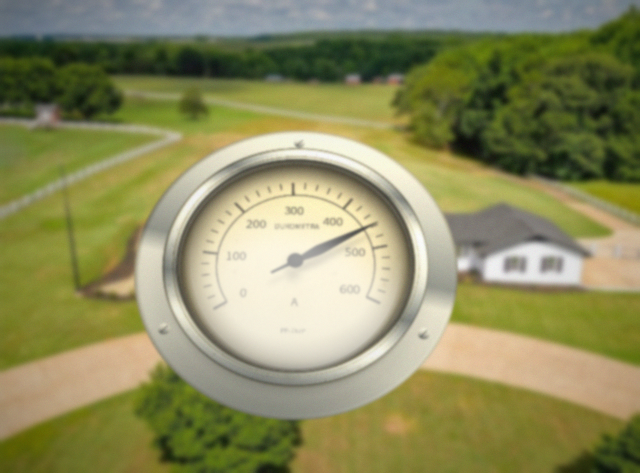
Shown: 460 A
